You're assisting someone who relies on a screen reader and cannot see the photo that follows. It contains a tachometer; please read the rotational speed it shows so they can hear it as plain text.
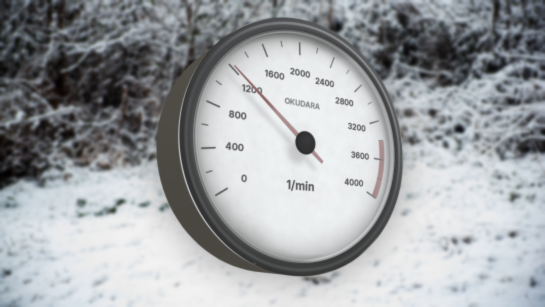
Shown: 1200 rpm
